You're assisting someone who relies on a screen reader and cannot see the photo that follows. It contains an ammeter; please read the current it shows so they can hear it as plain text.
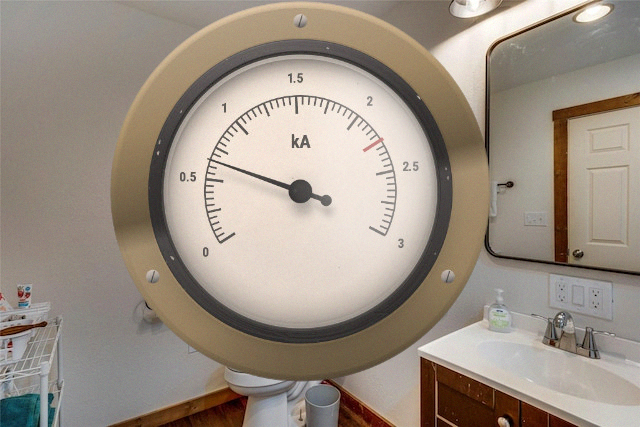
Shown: 0.65 kA
